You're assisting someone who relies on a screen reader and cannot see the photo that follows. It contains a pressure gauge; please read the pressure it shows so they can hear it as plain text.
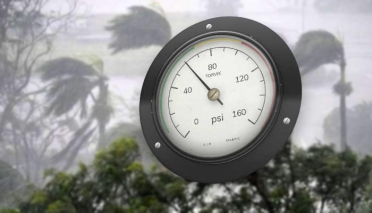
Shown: 60 psi
